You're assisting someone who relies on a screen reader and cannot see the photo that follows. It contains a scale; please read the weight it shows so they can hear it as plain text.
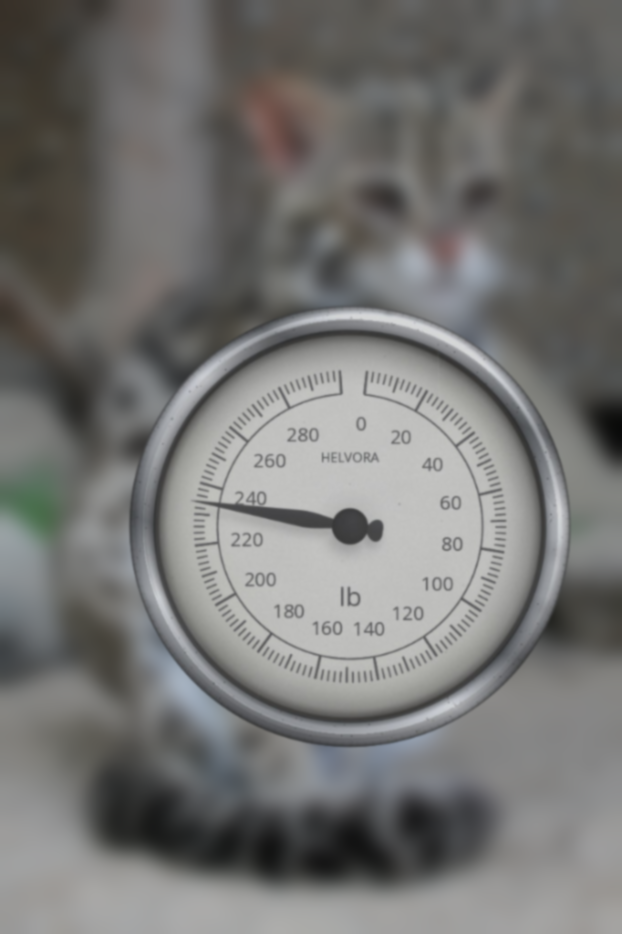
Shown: 234 lb
